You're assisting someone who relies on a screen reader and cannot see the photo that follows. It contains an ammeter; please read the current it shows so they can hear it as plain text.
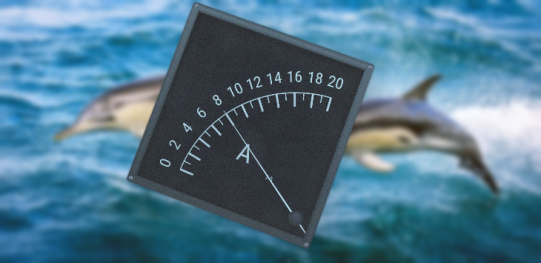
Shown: 8 A
